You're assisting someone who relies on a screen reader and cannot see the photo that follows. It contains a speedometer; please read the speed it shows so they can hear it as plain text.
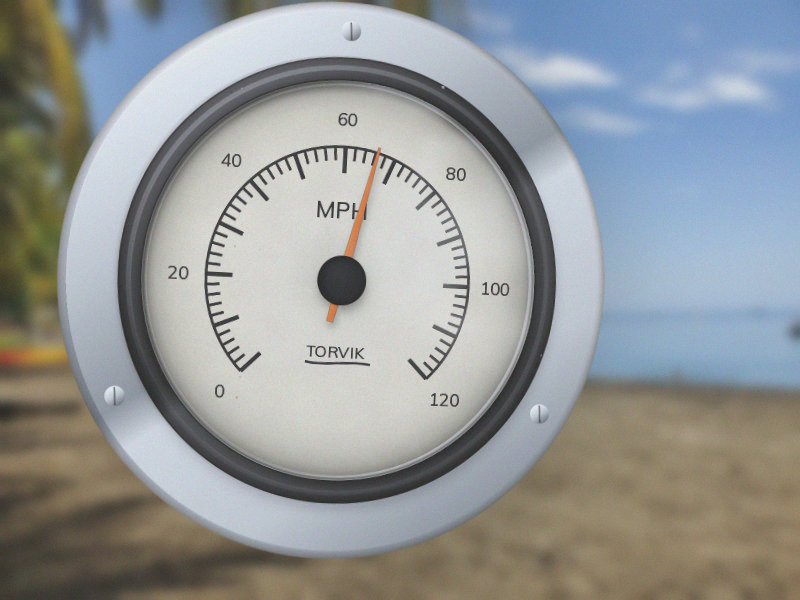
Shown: 66 mph
